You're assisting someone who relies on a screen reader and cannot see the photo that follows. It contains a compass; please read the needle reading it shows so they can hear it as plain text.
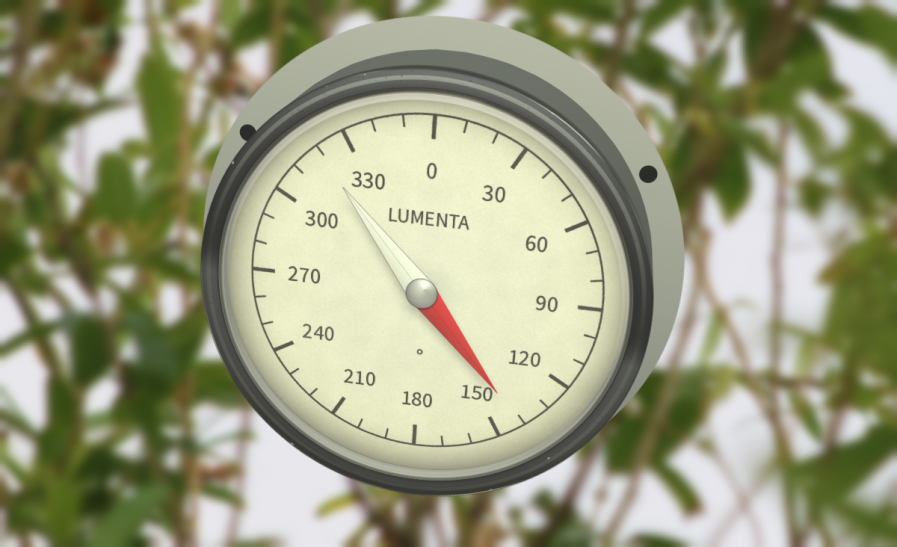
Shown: 140 °
